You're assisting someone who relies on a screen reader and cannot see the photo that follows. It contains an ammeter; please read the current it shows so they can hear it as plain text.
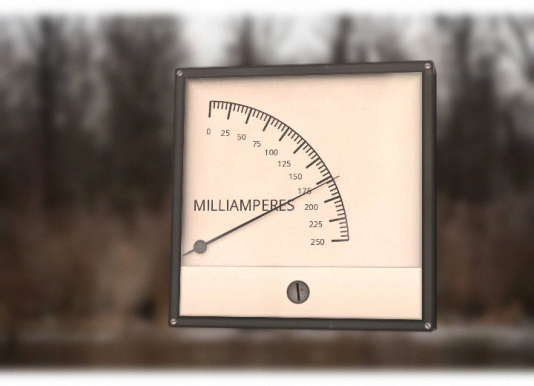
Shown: 180 mA
